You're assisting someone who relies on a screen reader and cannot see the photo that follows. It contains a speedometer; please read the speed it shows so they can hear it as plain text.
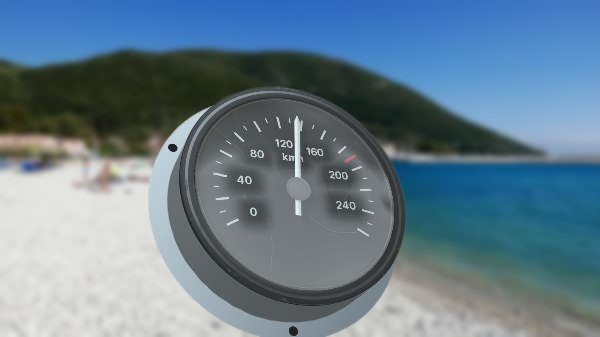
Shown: 135 km/h
